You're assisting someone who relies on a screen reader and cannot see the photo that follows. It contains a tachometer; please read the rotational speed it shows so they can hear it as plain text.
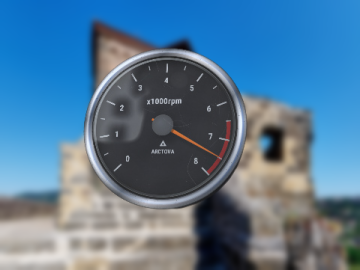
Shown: 7500 rpm
